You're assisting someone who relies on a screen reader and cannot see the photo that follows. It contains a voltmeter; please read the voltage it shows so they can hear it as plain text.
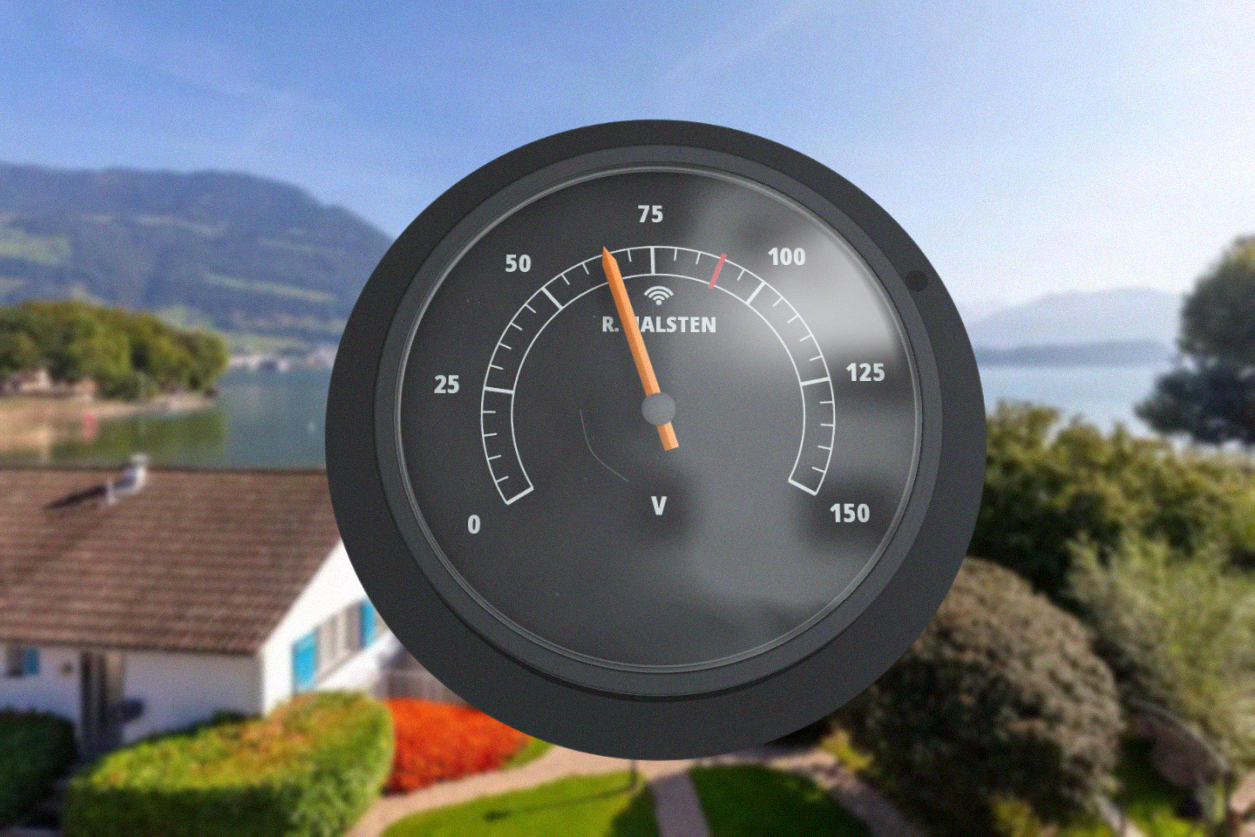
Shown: 65 V
